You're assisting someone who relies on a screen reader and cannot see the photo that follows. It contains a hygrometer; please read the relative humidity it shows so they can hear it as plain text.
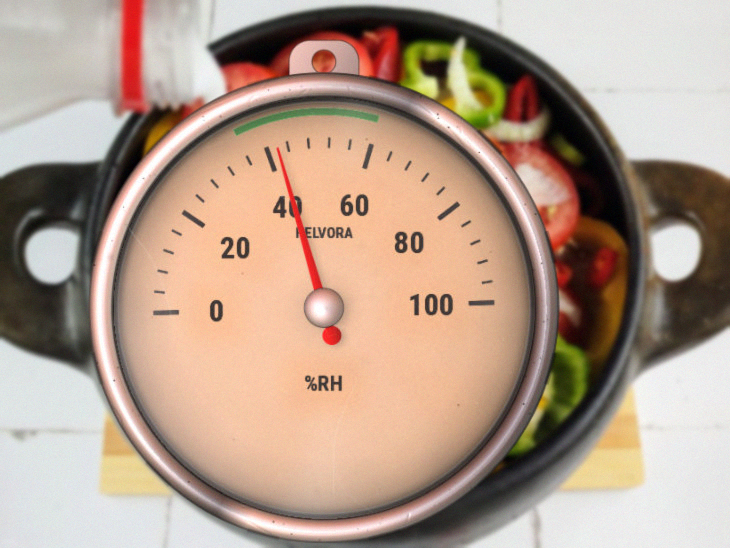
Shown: 42 %
